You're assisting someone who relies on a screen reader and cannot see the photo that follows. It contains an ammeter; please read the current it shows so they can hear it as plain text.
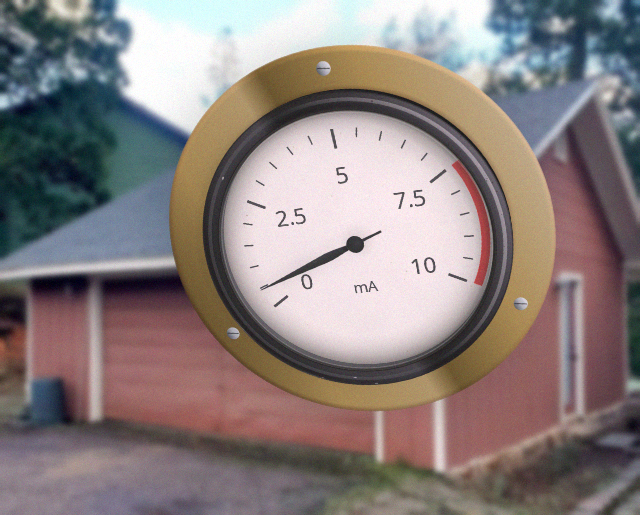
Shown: 0.5 mA
